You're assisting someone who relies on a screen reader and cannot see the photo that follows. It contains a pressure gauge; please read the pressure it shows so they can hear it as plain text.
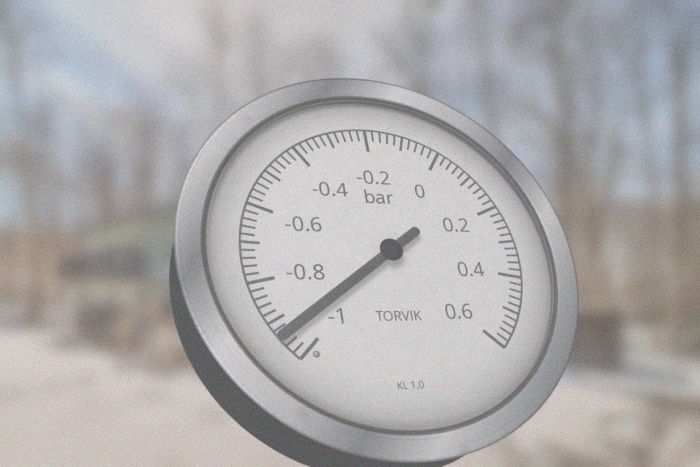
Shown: -0.94 bar
